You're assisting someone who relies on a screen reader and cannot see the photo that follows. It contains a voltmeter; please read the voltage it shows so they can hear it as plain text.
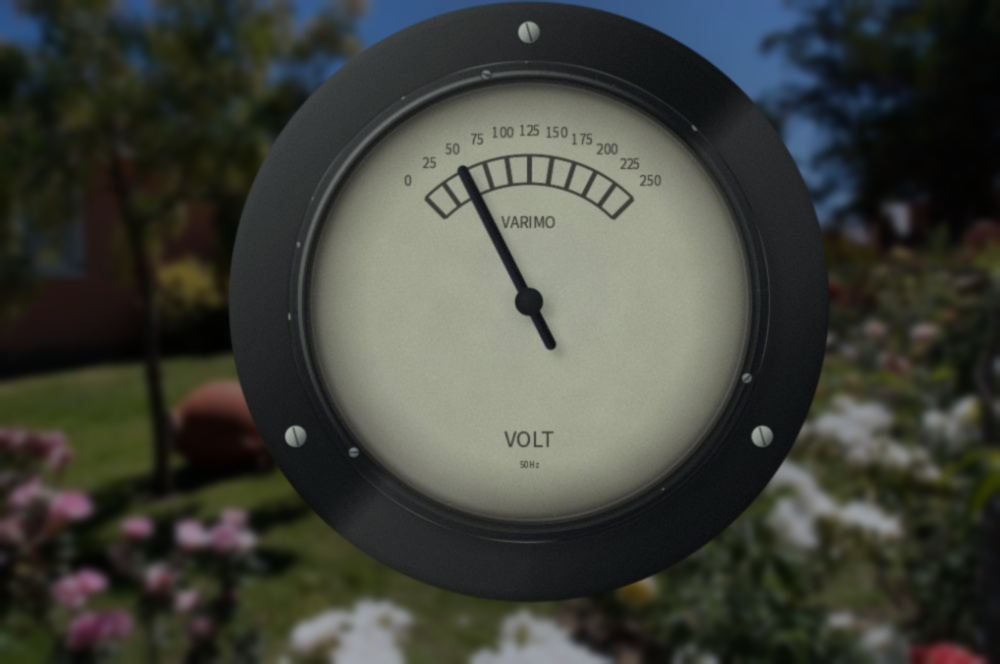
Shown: 50 V
